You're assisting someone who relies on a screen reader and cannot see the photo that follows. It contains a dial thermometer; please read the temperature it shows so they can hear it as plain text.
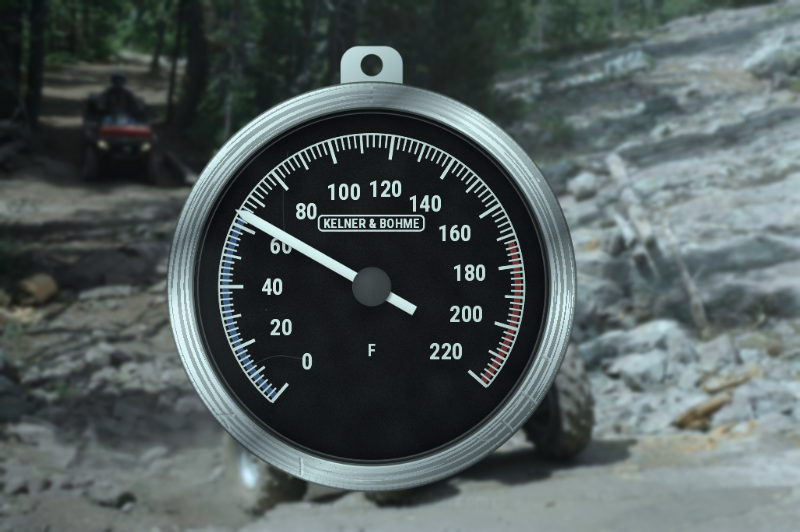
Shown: 64 °F
